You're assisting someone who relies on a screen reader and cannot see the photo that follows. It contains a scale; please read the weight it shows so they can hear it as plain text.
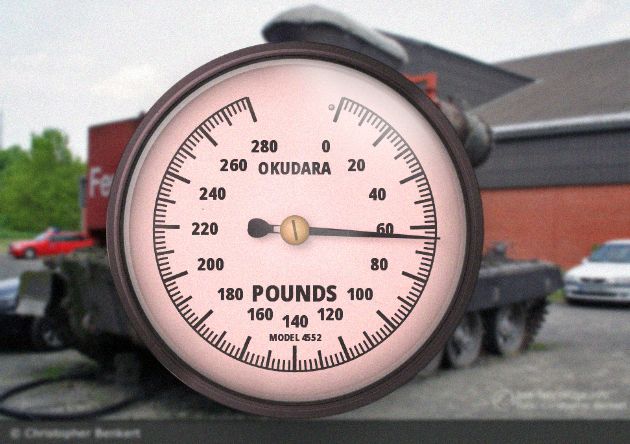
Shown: 64 lb
